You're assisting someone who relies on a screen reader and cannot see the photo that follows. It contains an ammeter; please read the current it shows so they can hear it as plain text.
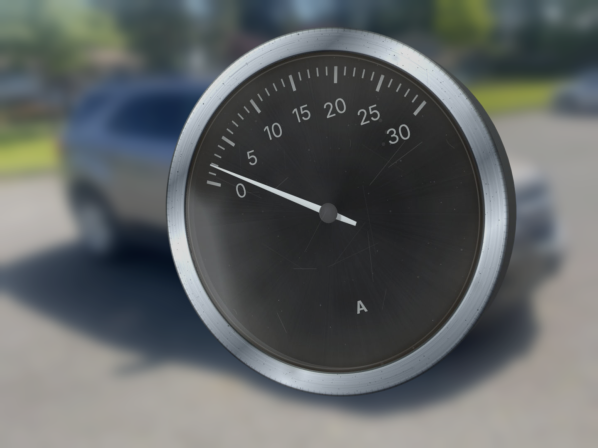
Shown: 2 A
